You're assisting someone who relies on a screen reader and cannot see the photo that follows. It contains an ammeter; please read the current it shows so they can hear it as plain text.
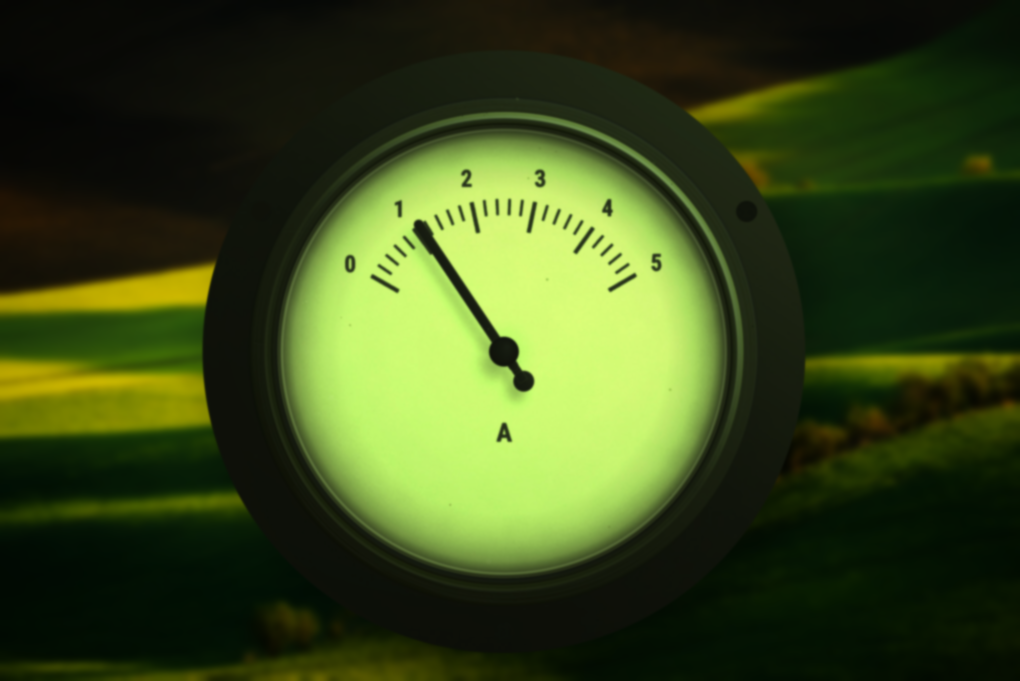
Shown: 1.1 A
